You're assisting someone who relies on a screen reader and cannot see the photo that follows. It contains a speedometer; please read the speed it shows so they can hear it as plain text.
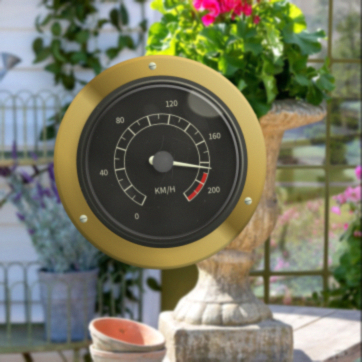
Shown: 185 km/h
